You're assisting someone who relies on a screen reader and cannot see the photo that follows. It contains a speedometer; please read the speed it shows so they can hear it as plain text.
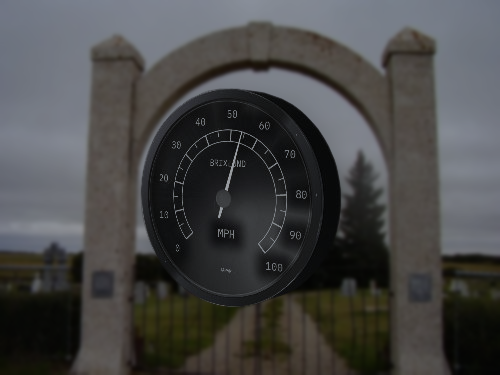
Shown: 55 mph
